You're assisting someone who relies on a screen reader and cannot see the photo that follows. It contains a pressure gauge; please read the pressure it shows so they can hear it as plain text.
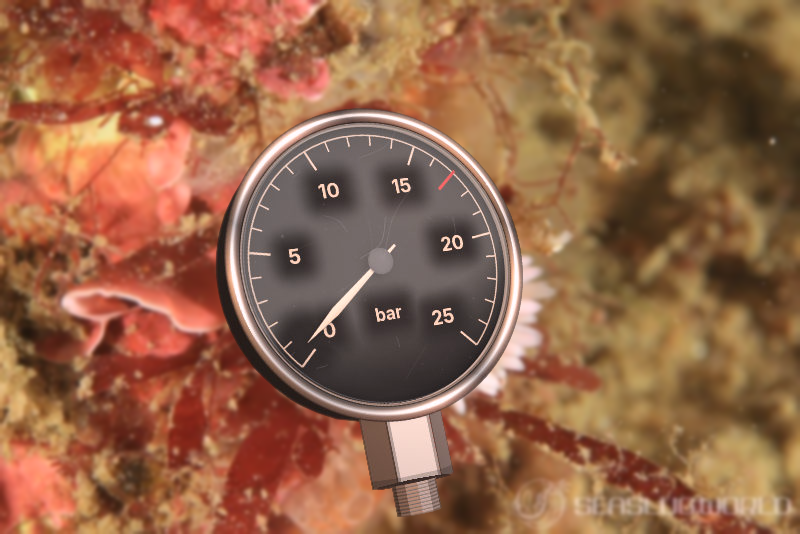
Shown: 0.5 bar
